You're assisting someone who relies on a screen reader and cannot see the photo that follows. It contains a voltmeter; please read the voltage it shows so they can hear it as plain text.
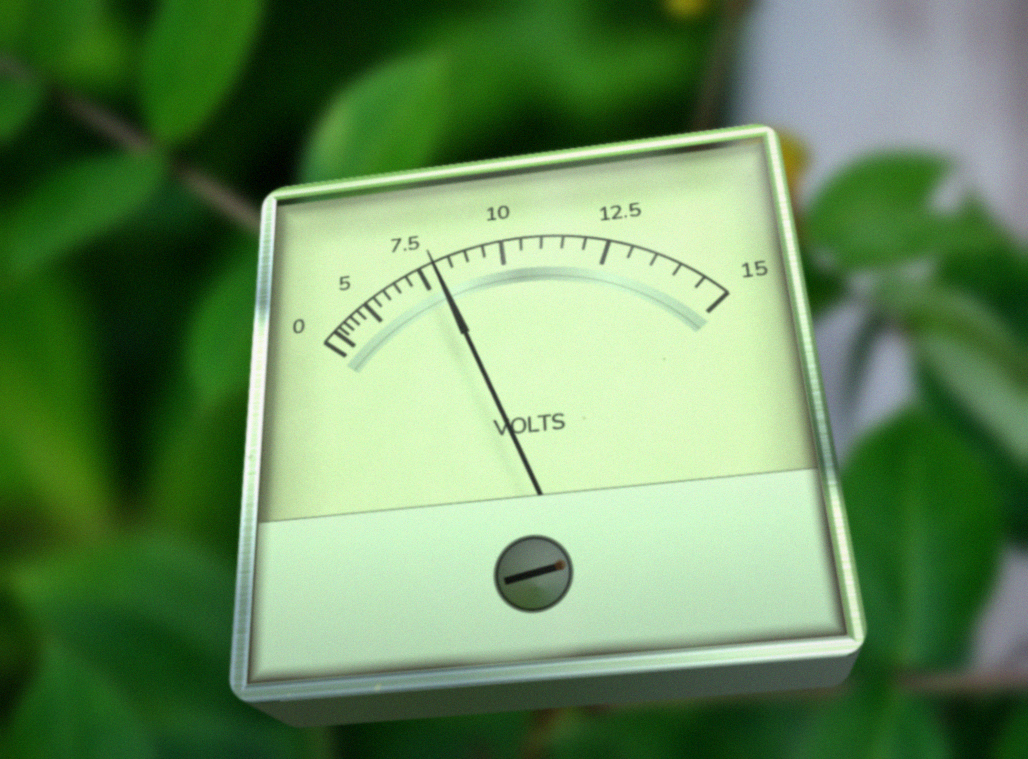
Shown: 8 V
